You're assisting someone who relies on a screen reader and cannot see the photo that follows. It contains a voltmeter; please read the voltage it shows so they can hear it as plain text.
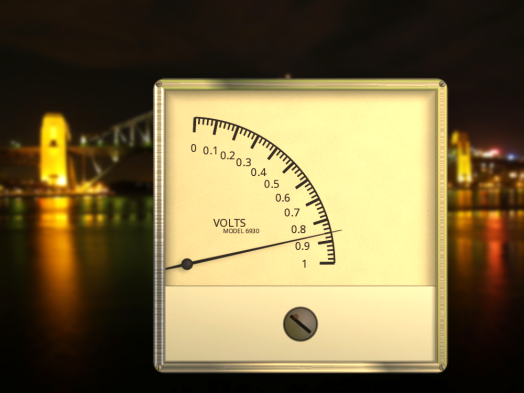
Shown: 0.86 V
